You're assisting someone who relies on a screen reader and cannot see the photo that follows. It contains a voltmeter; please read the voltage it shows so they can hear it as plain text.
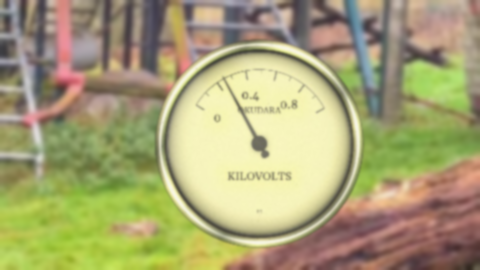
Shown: 0.25 kV
